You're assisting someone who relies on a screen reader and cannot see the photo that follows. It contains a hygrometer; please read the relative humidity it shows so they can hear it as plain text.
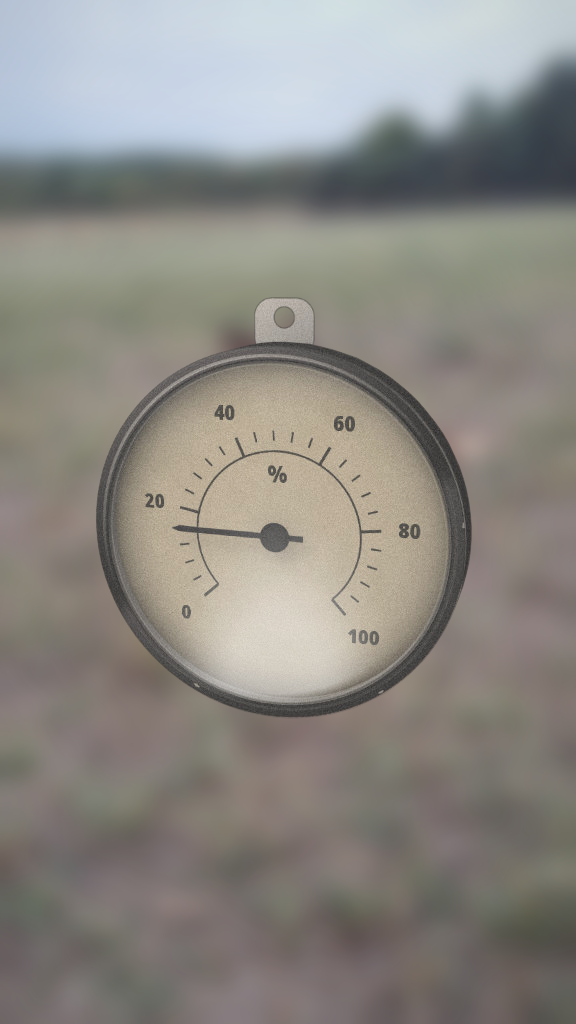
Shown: 16 %
